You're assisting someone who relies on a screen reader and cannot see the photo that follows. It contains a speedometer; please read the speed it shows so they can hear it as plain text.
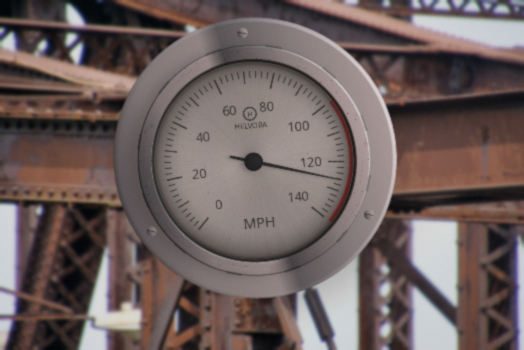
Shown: 126 mph
